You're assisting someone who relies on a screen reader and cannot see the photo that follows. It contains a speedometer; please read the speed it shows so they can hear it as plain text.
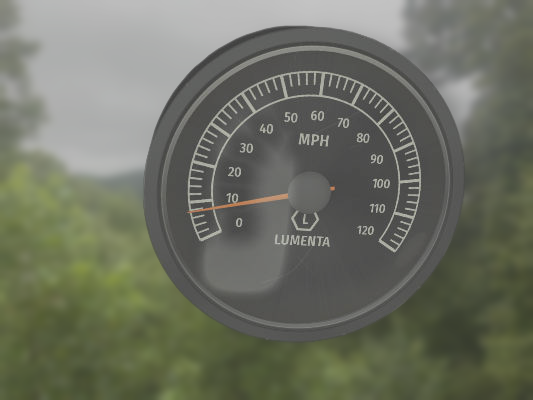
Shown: 8 mph
